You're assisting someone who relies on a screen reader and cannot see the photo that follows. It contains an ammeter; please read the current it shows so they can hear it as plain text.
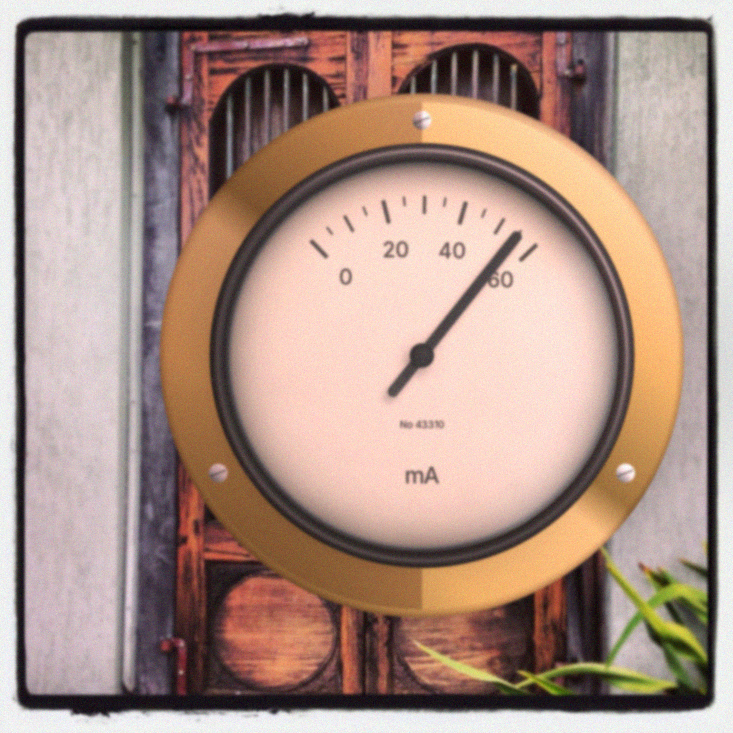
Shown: 55 mA
